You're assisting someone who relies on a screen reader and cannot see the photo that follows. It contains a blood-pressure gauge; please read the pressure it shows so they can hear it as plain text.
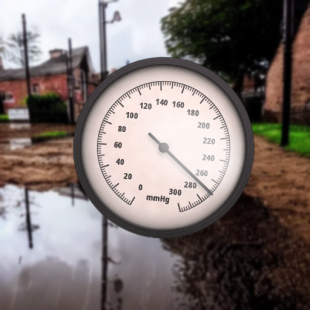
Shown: 270 mmHg
